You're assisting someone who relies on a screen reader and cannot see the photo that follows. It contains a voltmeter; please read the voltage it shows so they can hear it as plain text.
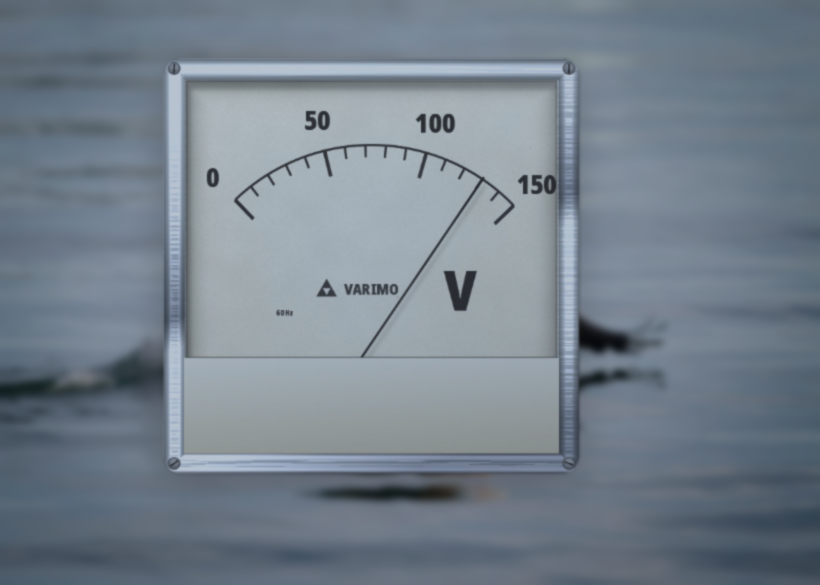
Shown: 130 V
